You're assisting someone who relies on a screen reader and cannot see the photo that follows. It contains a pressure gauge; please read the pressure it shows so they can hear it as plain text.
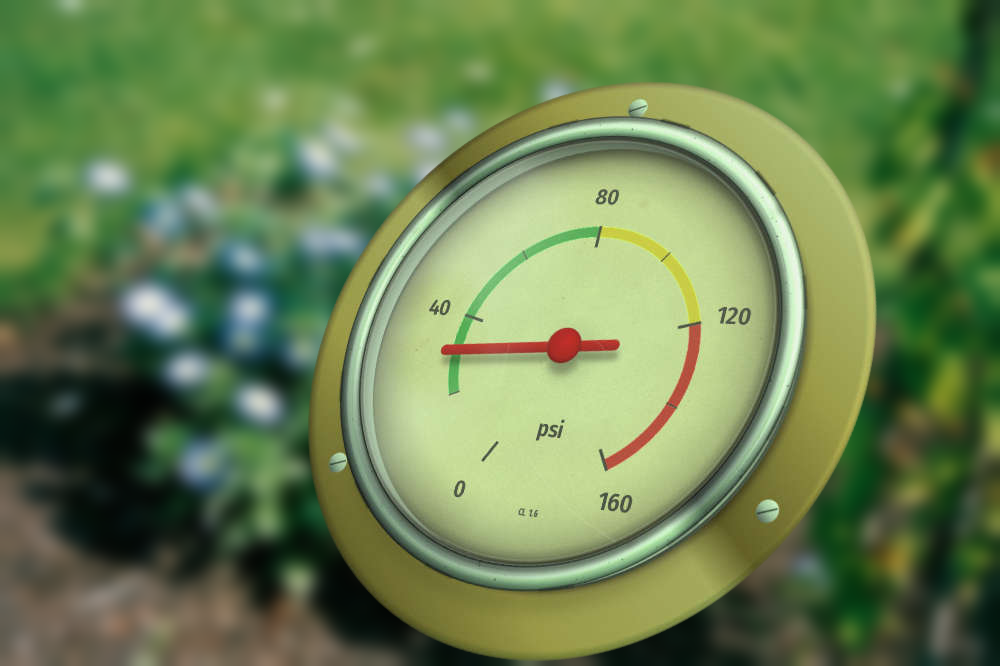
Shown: 30 psi
